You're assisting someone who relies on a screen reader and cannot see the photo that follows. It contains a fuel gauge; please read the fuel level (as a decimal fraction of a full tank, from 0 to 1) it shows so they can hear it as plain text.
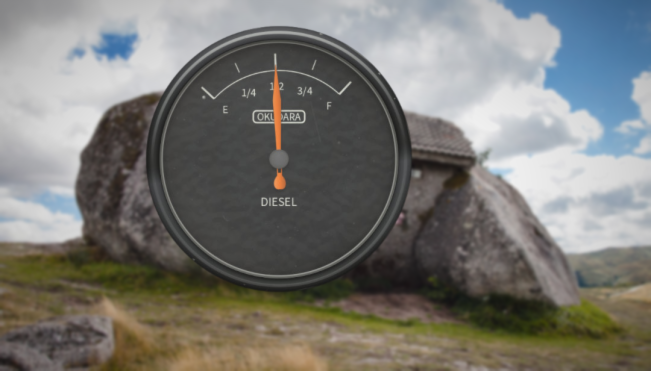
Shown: 0.5
